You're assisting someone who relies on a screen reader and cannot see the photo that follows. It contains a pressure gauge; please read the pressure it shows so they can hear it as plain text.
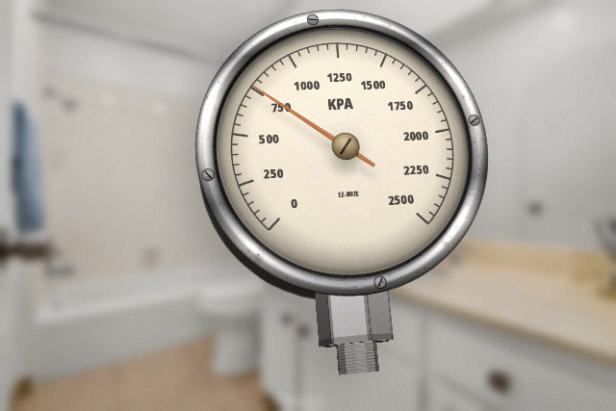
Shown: 750 kPa
